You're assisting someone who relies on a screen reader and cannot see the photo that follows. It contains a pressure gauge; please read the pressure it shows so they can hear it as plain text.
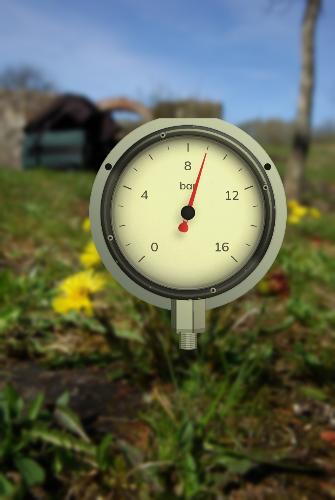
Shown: 9 bar
